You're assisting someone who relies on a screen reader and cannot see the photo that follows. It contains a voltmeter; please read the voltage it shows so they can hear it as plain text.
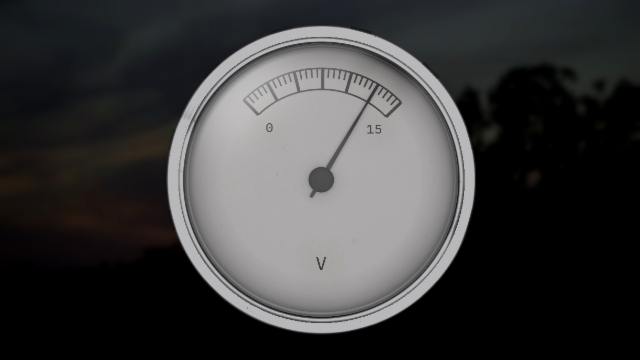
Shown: 12.5 V
